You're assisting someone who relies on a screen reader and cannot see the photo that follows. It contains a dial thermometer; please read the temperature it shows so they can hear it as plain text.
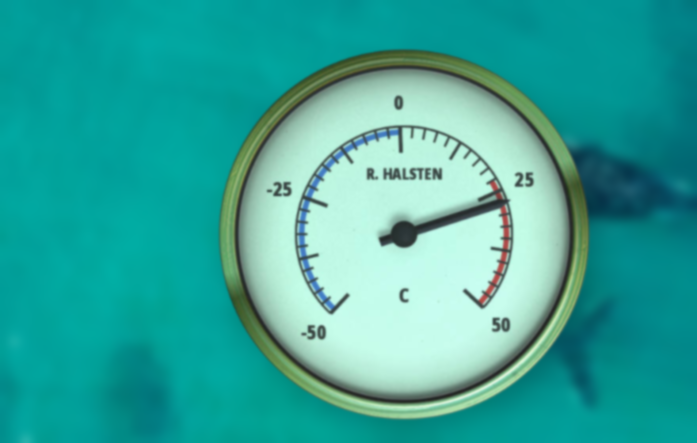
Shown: 27.5 °C
